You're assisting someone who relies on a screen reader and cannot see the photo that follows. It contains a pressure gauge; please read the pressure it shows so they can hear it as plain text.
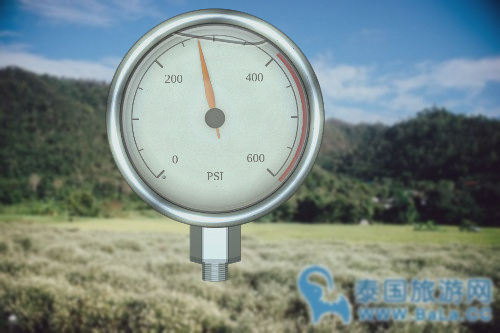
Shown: 275 psi
